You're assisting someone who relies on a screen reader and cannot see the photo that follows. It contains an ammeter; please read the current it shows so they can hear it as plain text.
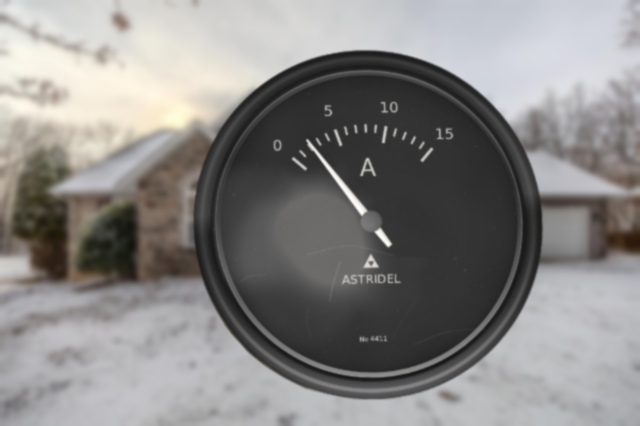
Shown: 2 A
